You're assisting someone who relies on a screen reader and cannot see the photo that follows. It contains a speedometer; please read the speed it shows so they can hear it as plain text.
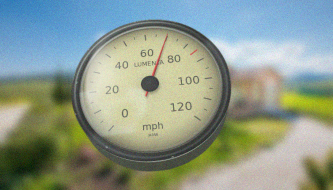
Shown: 70 mph
